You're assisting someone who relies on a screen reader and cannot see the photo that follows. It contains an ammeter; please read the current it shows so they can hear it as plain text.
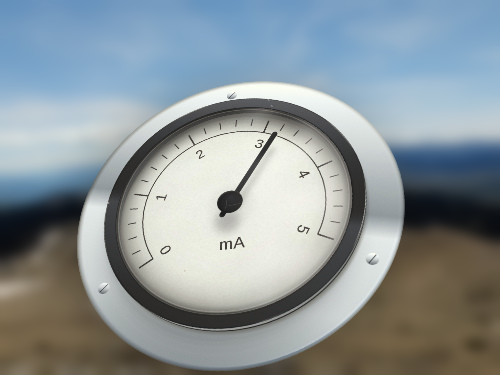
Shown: 3.2 mA
